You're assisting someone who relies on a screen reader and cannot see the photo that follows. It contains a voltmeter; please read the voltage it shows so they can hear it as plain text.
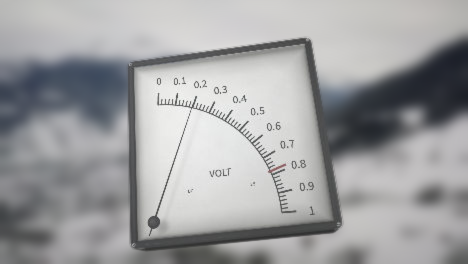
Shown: 0.2 V
